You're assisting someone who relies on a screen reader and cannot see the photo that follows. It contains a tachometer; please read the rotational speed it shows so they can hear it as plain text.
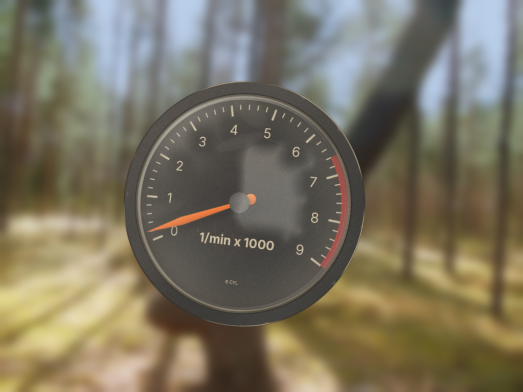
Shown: 200 rpm
